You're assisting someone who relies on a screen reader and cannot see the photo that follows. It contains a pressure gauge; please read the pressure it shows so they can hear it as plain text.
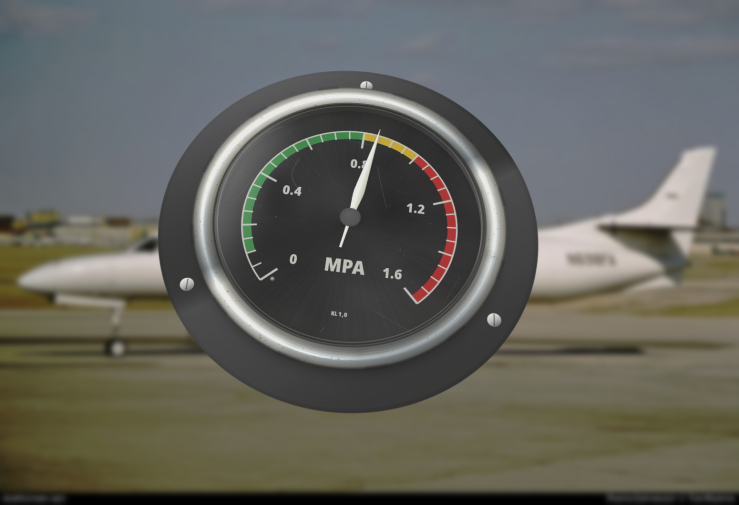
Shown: 0.85 MPa
